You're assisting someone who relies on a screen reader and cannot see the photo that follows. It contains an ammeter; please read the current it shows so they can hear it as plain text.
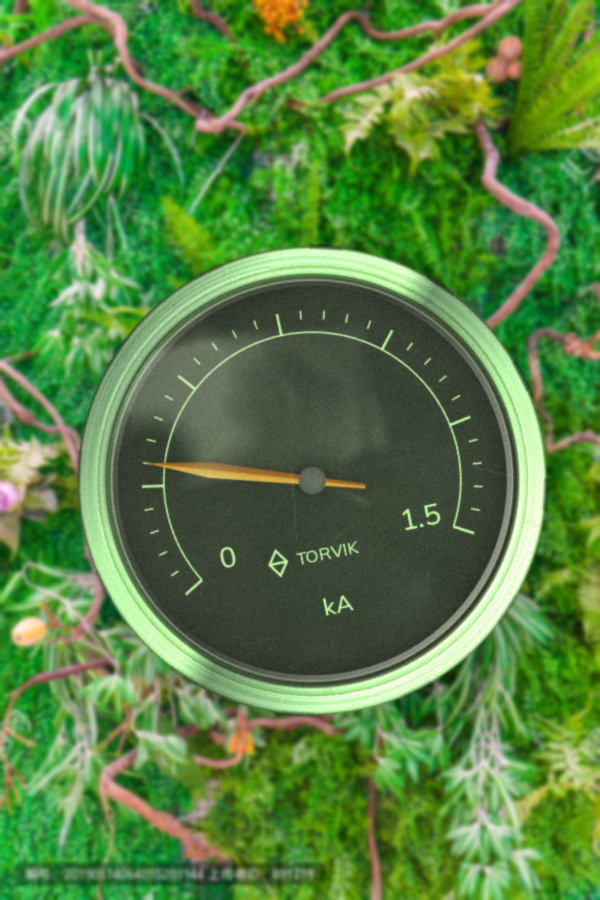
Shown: 0.3 kA
